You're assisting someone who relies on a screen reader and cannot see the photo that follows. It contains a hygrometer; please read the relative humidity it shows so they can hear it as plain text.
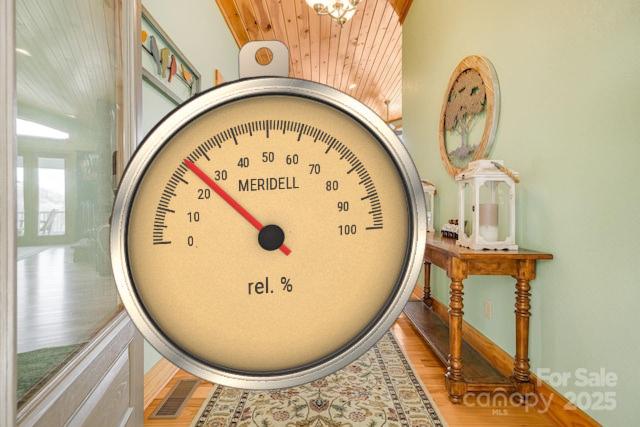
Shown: 25 %
